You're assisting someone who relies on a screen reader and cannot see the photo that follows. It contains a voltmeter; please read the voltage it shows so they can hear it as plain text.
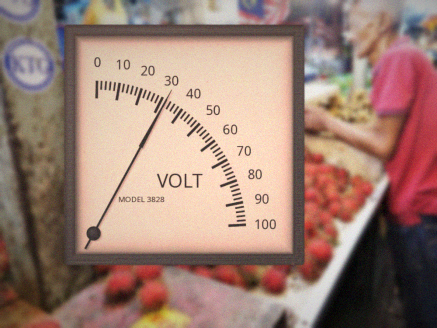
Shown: 32 V
